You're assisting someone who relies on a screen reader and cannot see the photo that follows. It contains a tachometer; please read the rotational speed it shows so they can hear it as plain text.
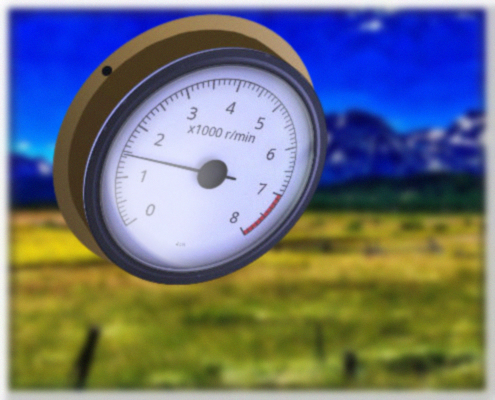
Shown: 1500 rpm
